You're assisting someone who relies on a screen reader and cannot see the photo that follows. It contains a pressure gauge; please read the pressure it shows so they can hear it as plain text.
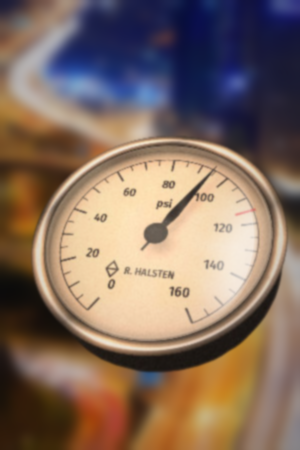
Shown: 95 psi
